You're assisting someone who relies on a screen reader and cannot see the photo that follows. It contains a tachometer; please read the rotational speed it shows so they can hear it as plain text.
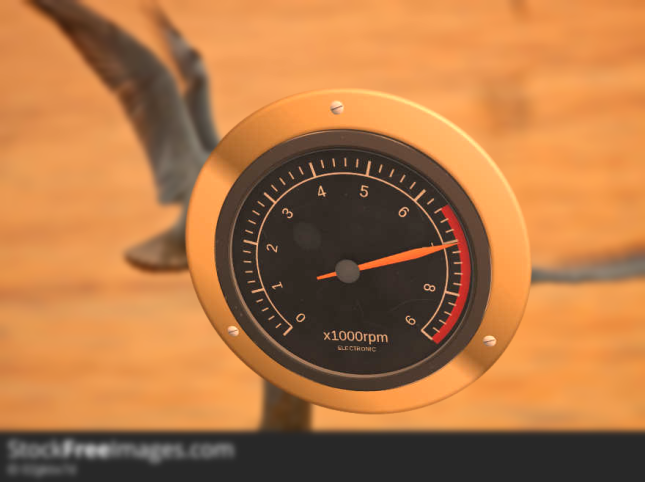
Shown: 7000 rpm
